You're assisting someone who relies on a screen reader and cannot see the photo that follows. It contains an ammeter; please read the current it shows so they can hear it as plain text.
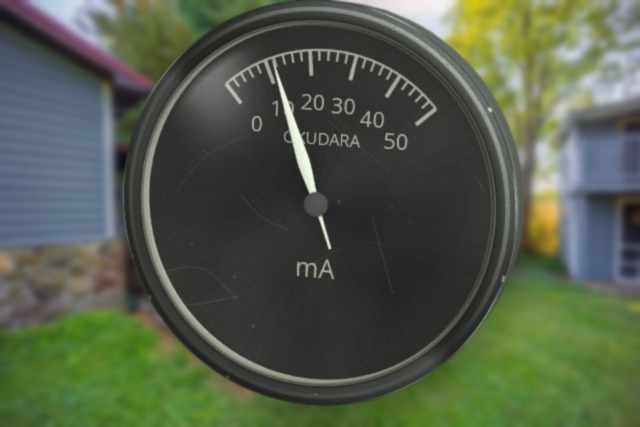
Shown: 12 mA
